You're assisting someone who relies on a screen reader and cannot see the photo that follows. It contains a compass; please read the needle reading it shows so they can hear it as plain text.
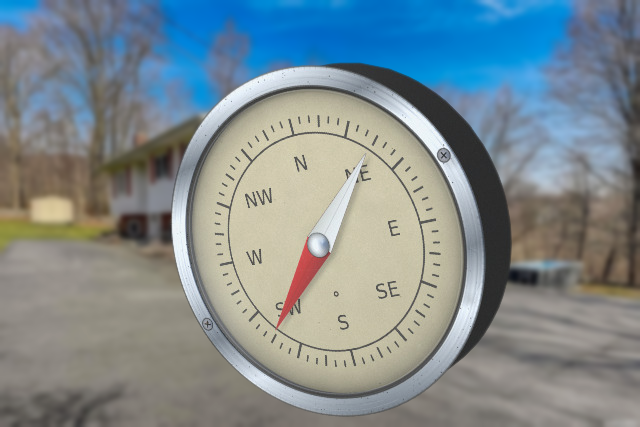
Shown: 225 °
